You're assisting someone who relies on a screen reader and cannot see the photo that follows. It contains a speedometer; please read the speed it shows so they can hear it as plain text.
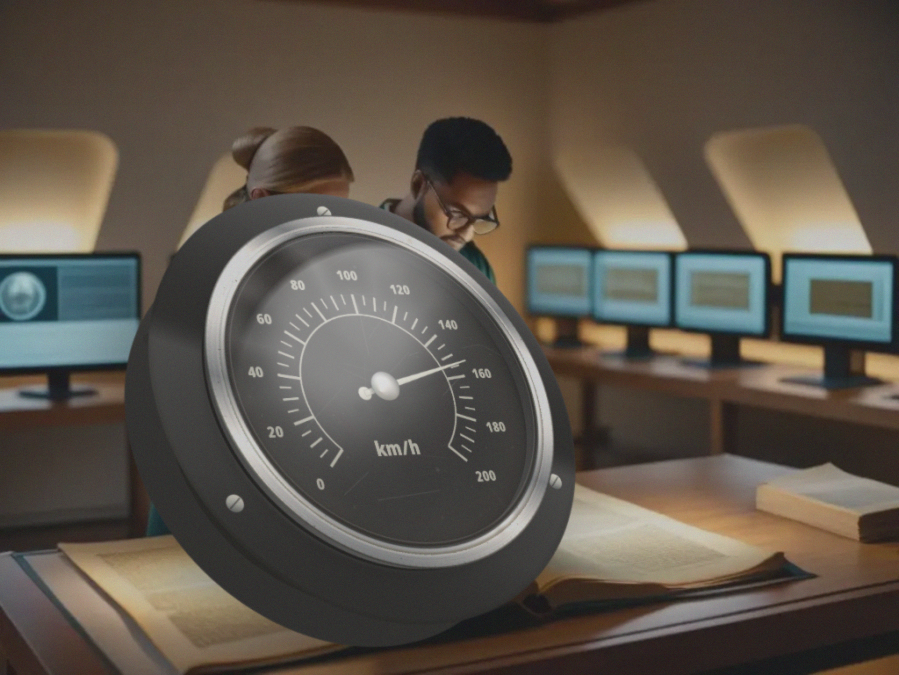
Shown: 155 km/h
